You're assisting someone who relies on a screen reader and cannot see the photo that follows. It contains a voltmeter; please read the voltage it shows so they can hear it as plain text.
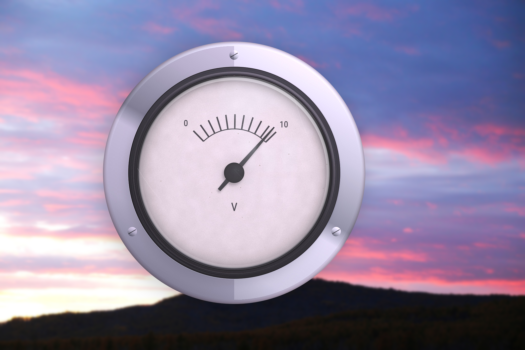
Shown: 9.5 V
